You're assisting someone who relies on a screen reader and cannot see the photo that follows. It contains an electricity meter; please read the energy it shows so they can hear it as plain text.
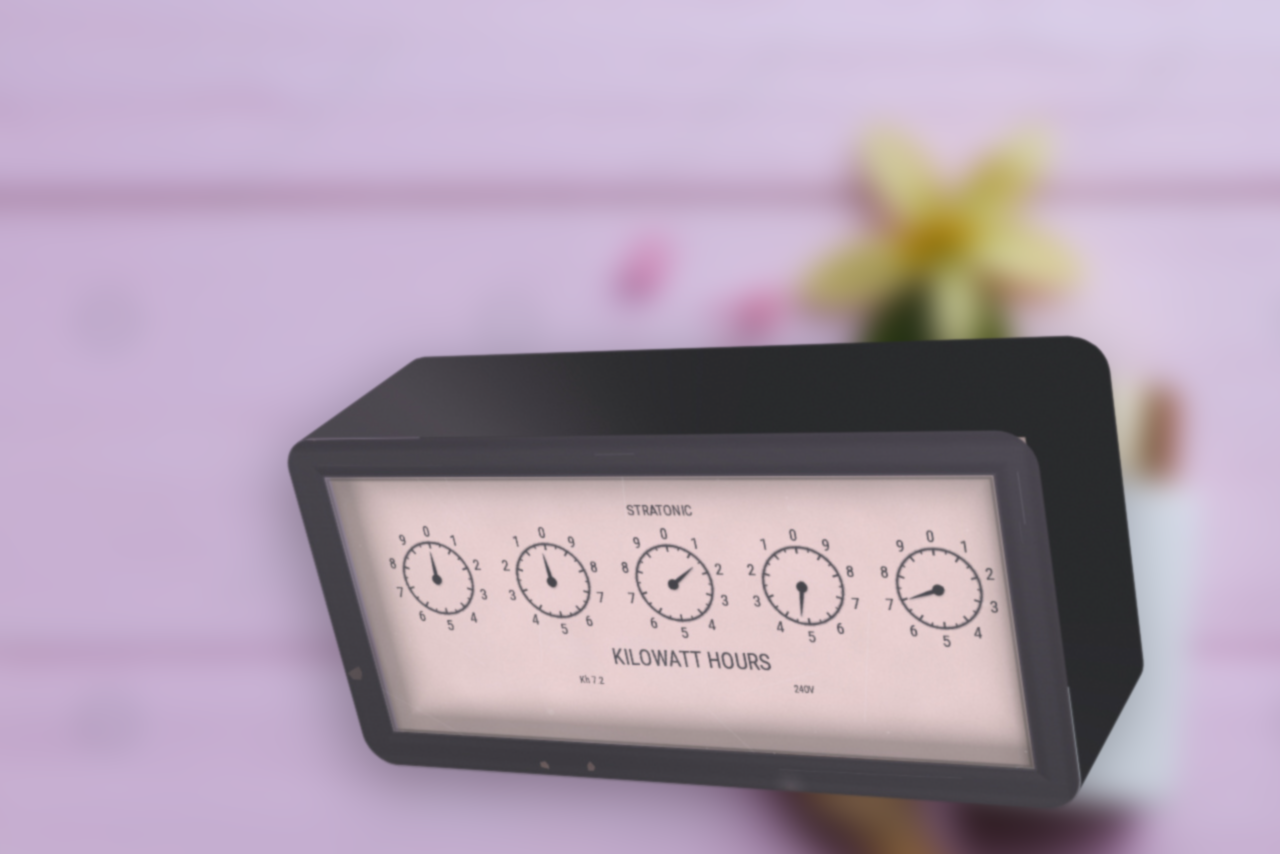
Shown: 147 kWh
